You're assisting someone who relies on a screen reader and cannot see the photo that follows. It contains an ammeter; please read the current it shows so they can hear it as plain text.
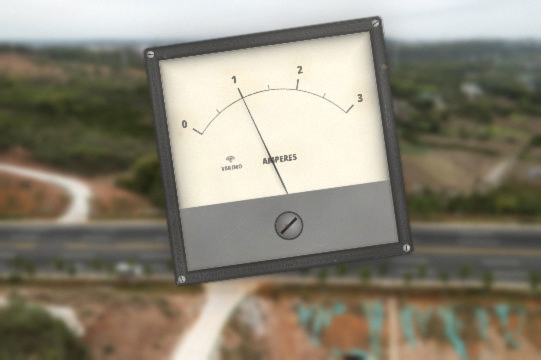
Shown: 1 A
